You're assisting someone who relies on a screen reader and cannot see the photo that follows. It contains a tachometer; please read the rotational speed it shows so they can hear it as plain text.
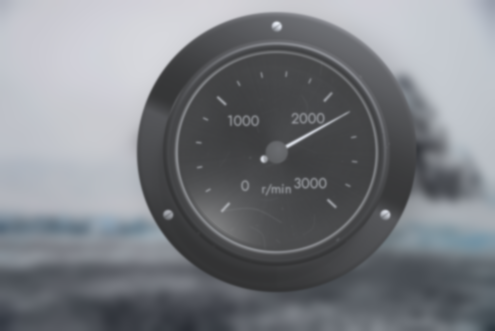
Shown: 2200 rpm
